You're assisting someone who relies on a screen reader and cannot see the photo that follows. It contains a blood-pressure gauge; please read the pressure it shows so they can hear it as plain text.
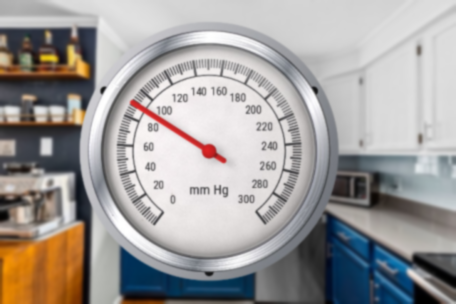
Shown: 90 mmHg
